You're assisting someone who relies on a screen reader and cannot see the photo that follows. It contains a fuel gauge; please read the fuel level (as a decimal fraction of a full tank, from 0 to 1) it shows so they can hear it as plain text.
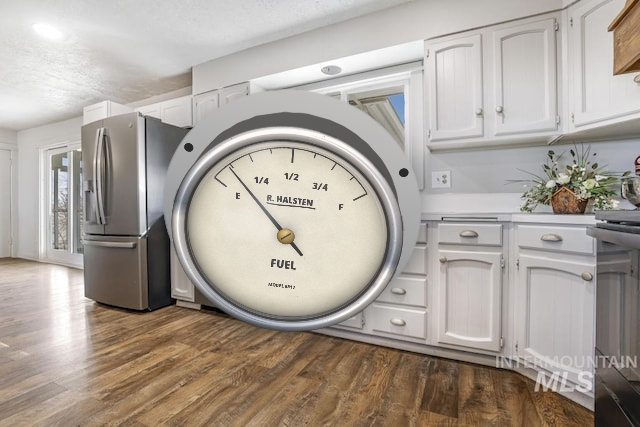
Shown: 0.125
